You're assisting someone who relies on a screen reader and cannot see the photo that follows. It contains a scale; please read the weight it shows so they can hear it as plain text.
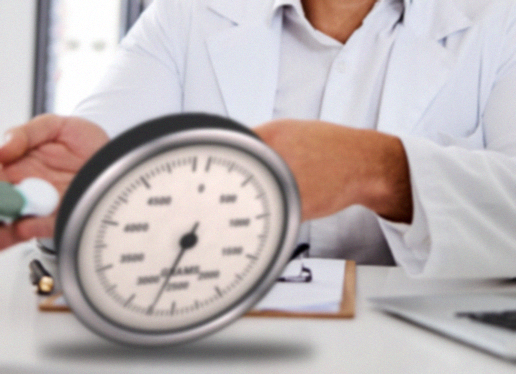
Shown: 2750 g
